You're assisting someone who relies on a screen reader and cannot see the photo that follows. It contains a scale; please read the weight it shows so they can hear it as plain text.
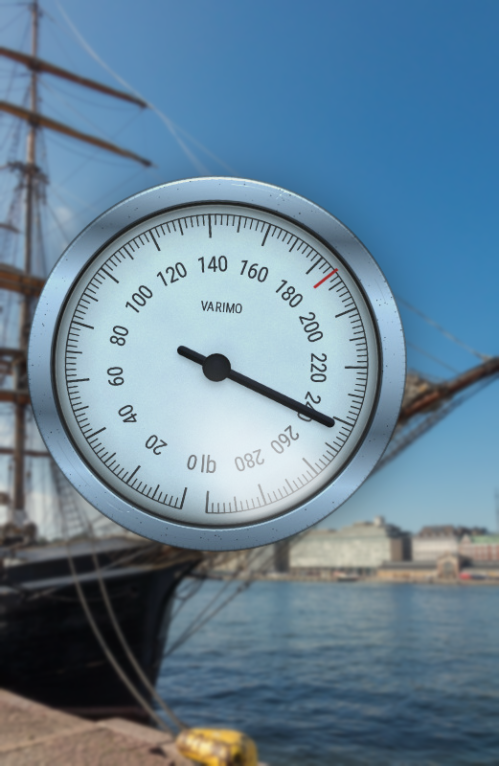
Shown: 242 lb
